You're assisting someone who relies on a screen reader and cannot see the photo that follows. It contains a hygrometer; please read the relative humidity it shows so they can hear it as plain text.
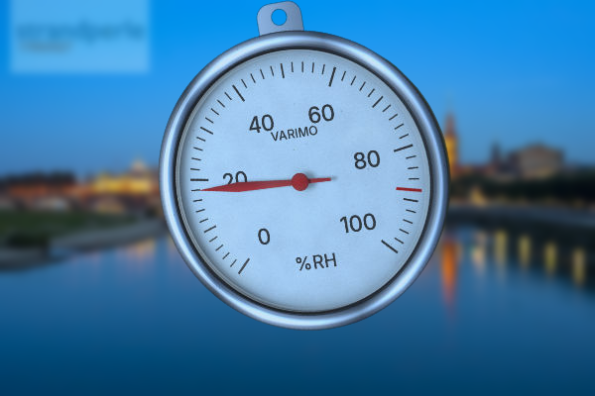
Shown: 18 %
